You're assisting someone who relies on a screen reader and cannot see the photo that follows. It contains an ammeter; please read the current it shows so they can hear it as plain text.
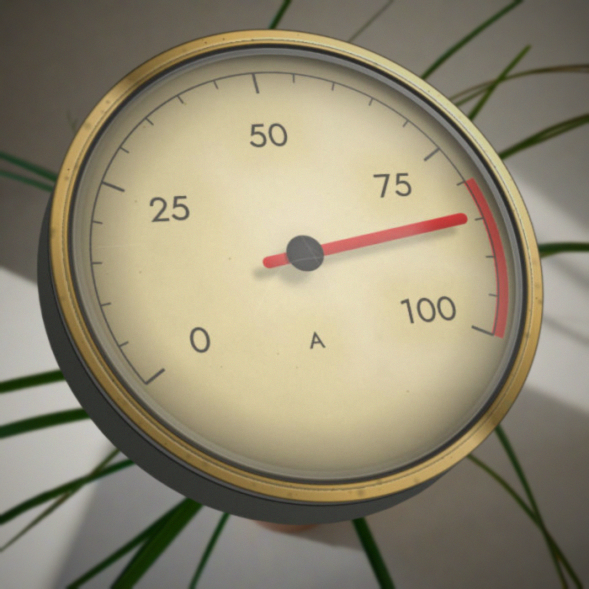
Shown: 85 A
